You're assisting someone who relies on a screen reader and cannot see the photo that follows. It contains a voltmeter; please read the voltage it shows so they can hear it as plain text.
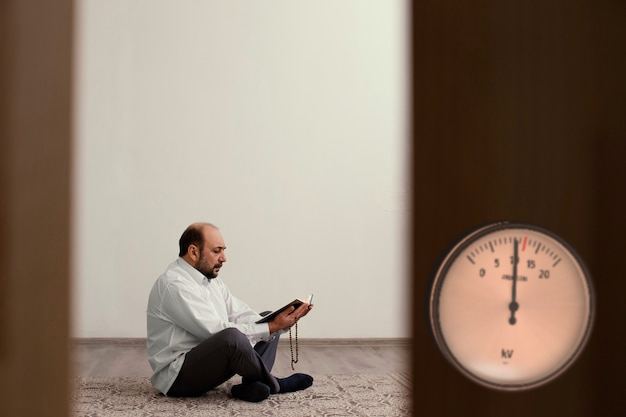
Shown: 10 kV
